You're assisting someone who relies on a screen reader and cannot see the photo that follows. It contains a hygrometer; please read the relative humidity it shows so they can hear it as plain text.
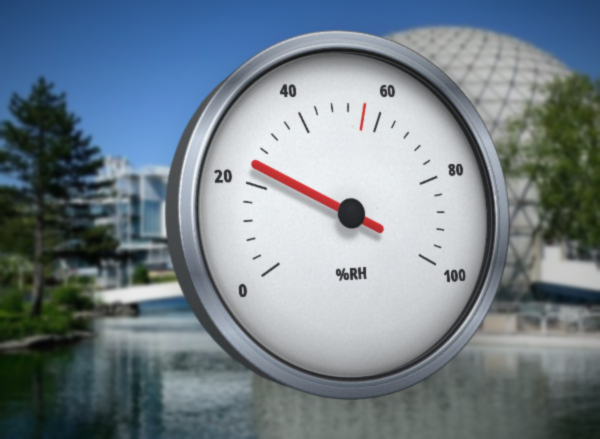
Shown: 24 %
